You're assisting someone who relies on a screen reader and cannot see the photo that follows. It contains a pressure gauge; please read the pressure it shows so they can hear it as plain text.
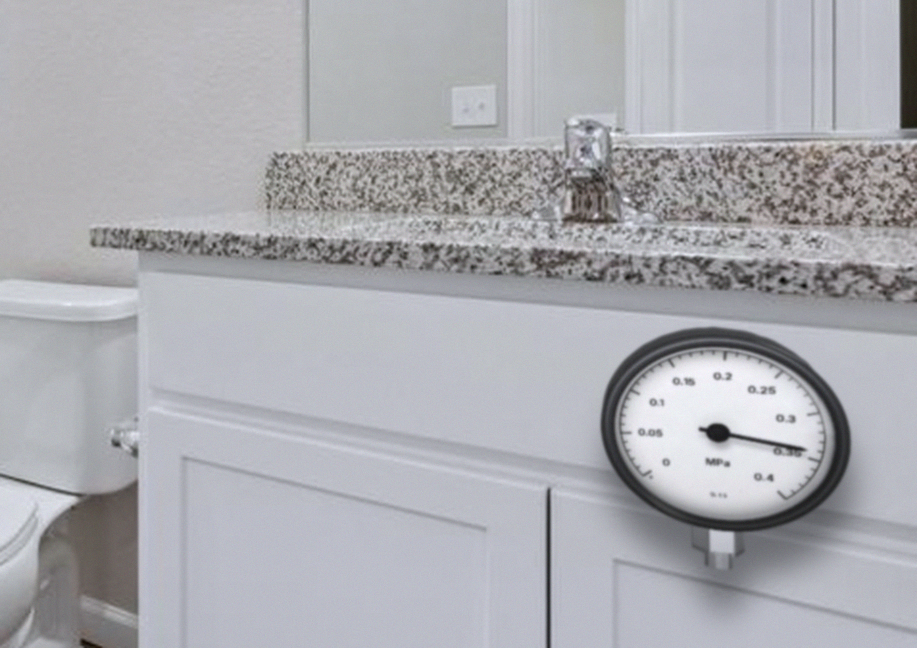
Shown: 0.34 MPa
